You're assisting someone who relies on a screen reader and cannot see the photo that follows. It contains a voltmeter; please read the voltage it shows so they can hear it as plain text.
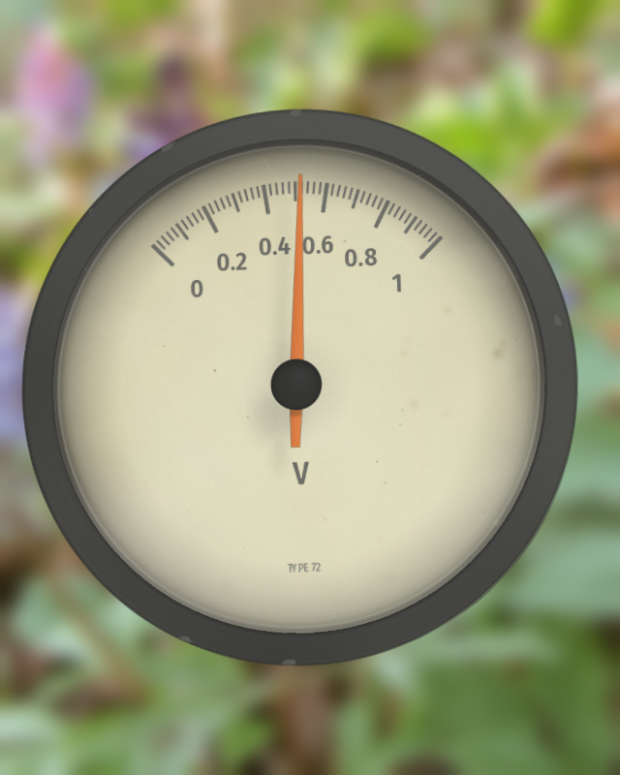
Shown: 0.52 V
